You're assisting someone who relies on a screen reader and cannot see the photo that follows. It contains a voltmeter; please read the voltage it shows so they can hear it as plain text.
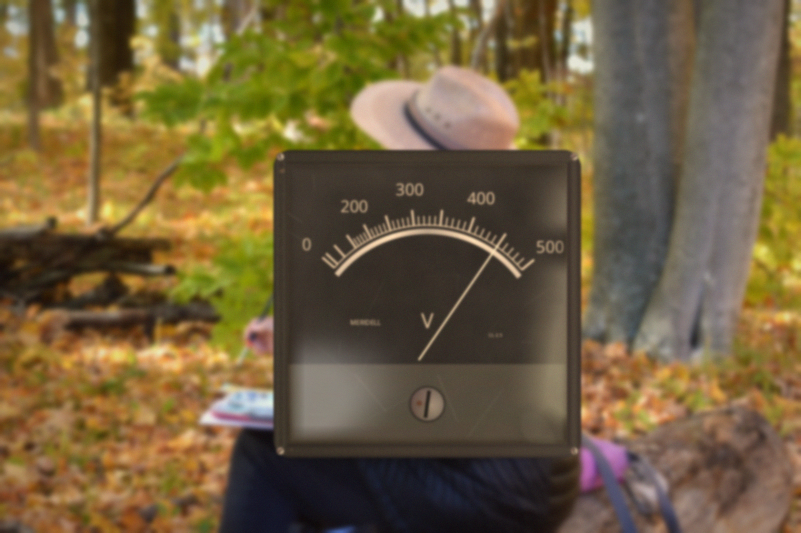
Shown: 450 V
